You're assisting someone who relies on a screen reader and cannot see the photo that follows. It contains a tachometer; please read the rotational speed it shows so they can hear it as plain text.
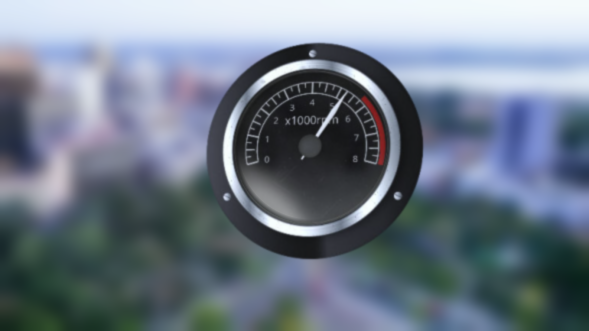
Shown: 5250 rpm
